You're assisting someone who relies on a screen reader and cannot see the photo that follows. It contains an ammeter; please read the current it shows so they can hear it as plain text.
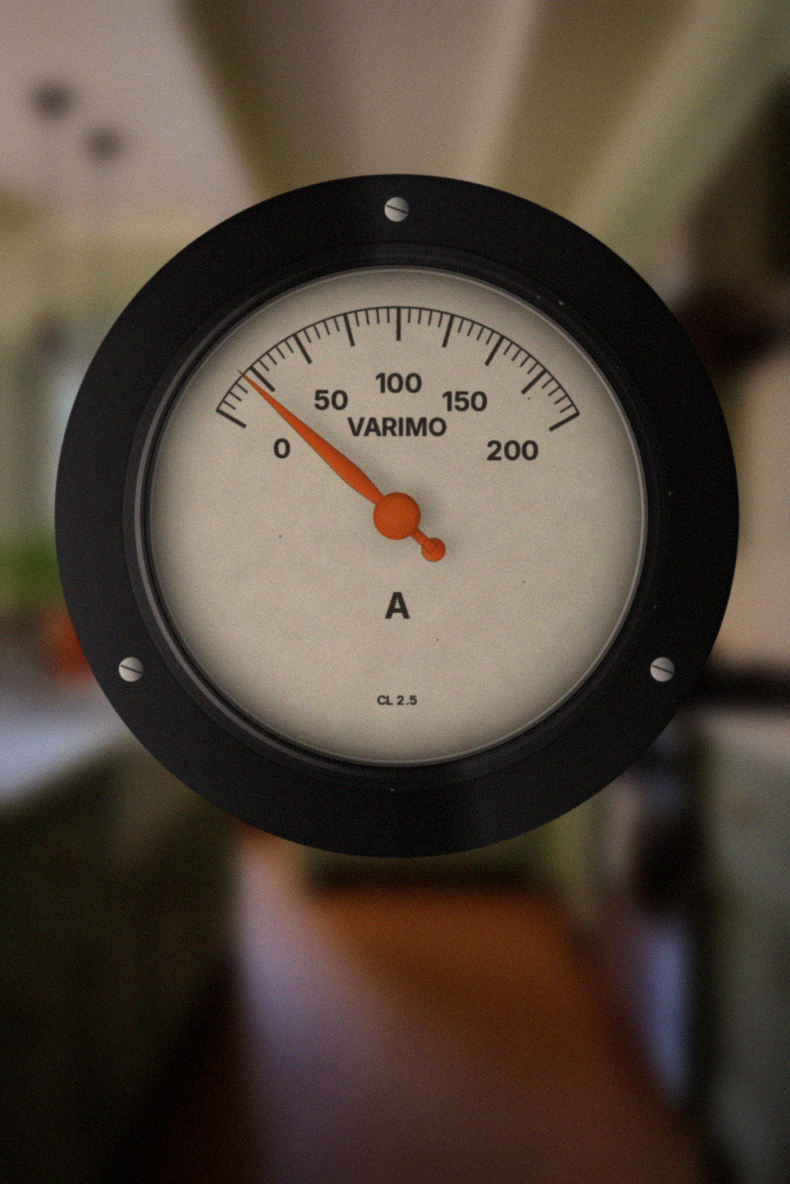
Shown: 20 A
